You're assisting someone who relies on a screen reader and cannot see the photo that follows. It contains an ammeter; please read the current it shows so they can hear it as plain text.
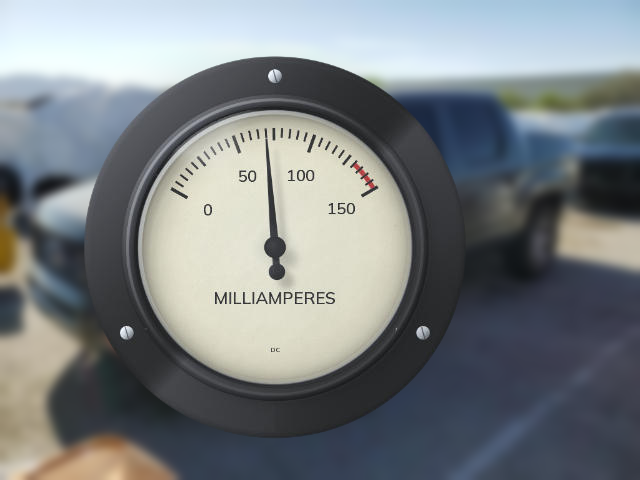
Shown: 70 mA
